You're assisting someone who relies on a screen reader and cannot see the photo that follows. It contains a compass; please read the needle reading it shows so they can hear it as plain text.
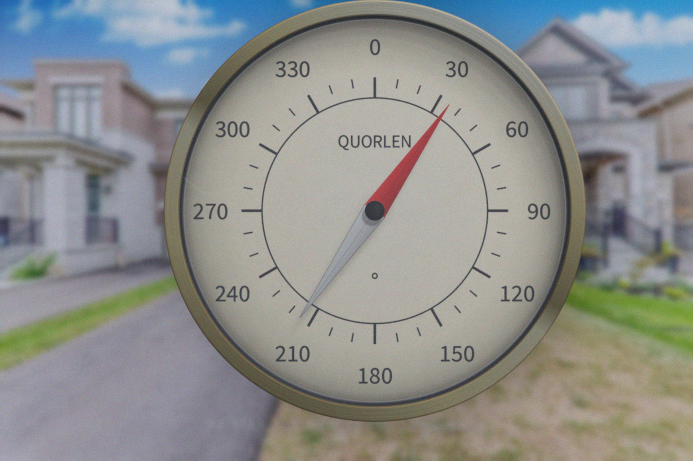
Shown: 35 °
